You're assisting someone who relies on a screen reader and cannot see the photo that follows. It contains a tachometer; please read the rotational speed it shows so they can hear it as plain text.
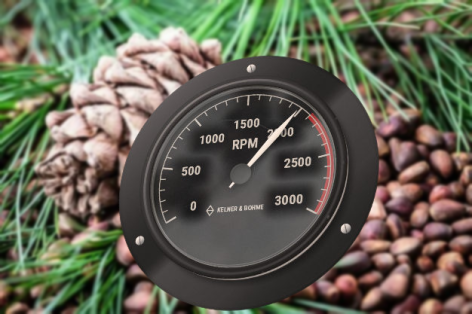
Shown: 2000 rpm
